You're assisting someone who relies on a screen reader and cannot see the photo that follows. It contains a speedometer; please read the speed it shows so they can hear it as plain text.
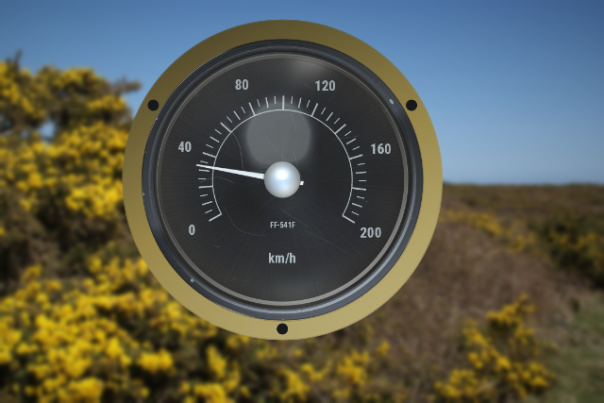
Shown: 32.5 km/h
